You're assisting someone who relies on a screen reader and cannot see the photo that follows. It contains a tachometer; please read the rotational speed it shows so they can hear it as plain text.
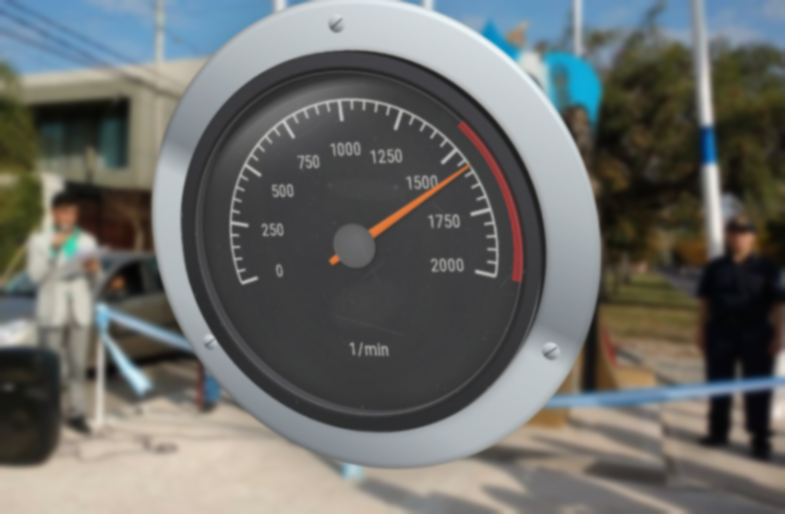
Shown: 1575 rpm
